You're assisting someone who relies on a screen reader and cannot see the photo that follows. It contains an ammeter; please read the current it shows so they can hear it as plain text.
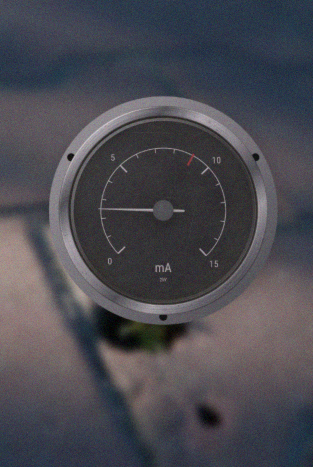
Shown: 2.5 mA
